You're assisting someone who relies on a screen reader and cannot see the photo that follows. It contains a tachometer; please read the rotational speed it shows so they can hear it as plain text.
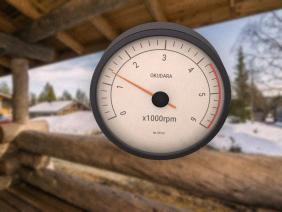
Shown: 1400 rpm
